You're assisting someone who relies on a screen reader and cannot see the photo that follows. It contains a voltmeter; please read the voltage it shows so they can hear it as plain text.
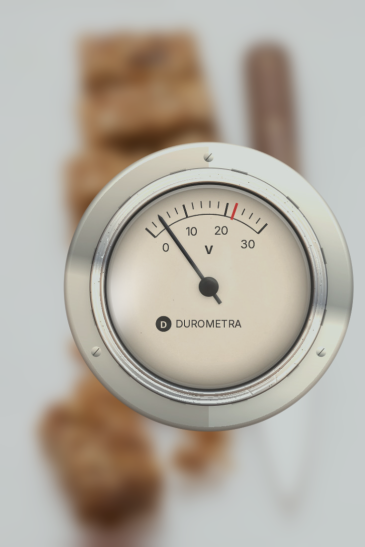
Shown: 4 V
